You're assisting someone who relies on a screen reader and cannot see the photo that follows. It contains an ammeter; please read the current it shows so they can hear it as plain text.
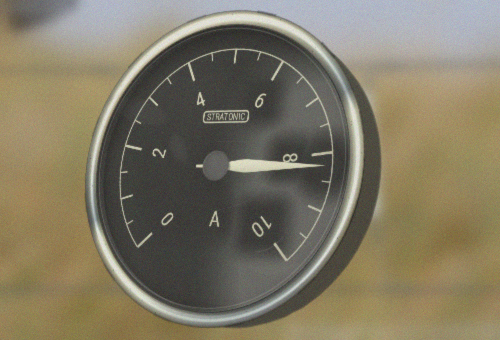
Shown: 8.25 A
